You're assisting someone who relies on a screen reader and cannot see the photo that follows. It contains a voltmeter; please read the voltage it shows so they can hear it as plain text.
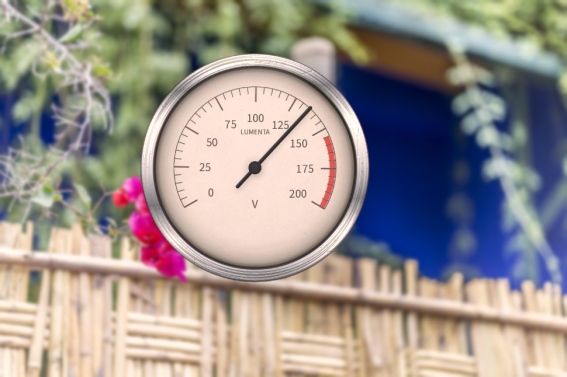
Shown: 135 V
